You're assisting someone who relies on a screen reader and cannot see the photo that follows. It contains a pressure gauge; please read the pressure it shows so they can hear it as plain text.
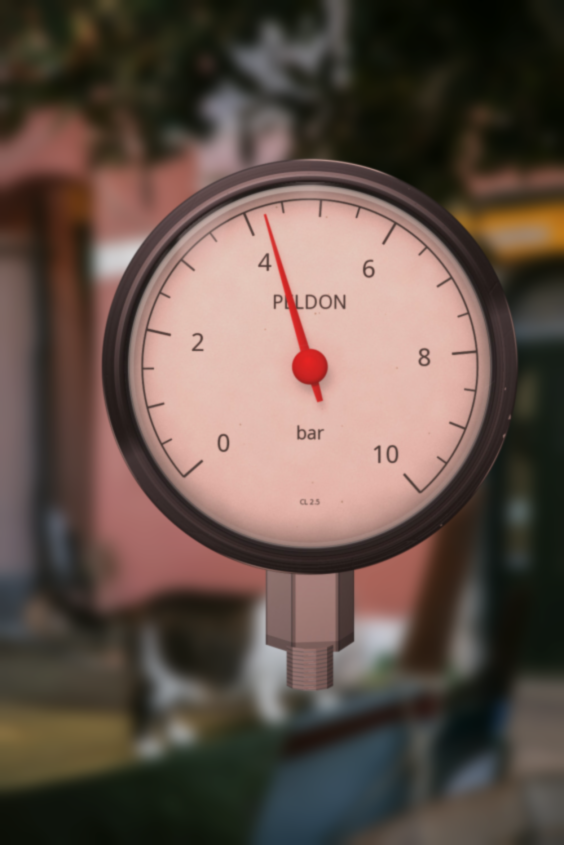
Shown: 4.25 bar
